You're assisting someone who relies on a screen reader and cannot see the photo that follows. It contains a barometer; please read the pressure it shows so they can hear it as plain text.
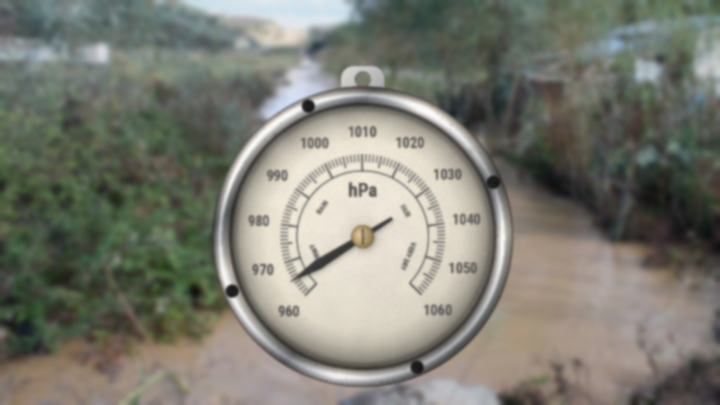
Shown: 965 hPa
